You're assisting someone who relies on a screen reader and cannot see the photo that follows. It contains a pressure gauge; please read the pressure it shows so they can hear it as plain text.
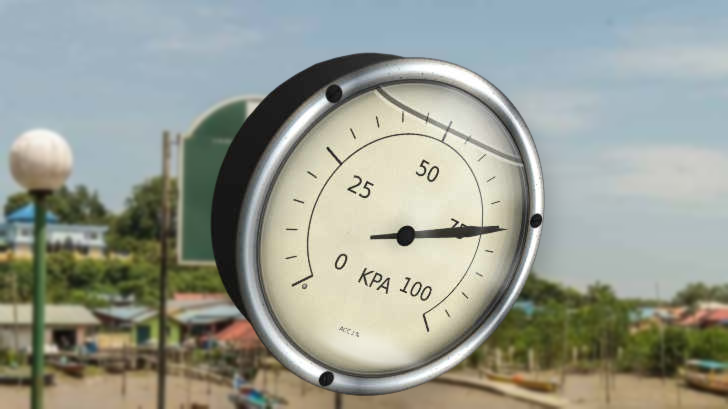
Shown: 75 kPa
